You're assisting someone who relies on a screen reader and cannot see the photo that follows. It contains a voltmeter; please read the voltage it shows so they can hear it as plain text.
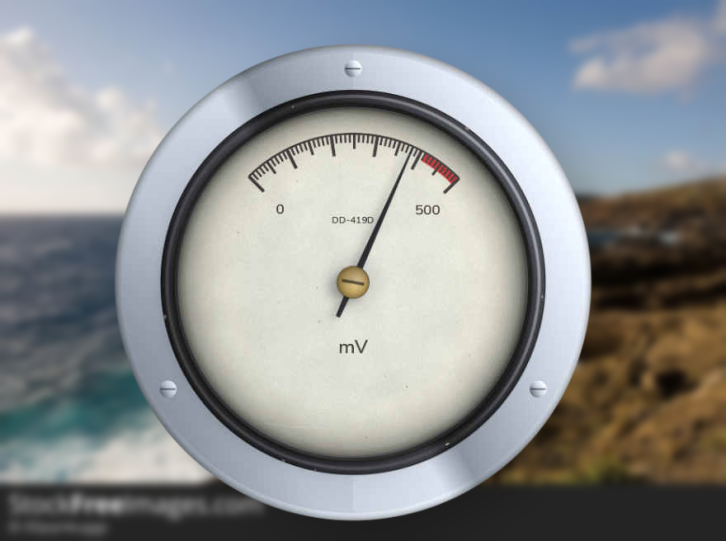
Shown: 380 mV
